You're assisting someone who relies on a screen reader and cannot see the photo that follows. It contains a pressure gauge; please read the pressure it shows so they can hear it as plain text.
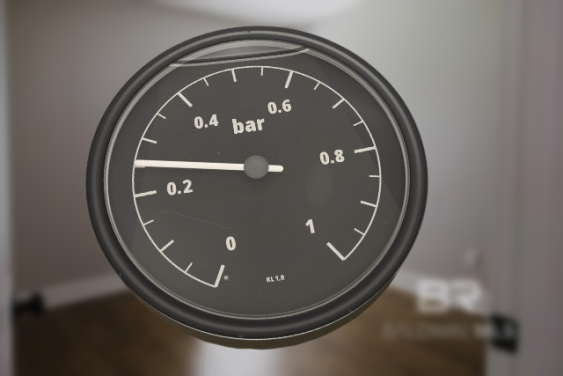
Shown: 0.25 bar
